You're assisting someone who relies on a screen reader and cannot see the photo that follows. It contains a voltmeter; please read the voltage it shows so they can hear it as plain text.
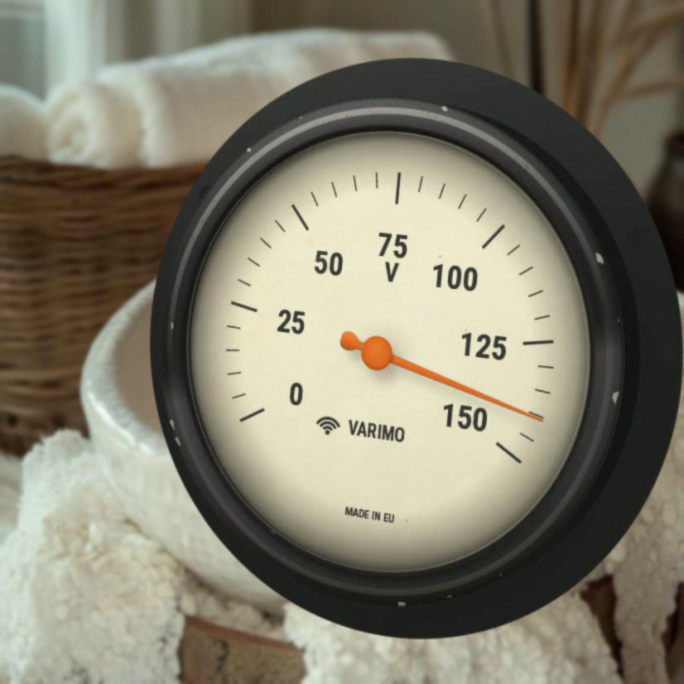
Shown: 140 V
